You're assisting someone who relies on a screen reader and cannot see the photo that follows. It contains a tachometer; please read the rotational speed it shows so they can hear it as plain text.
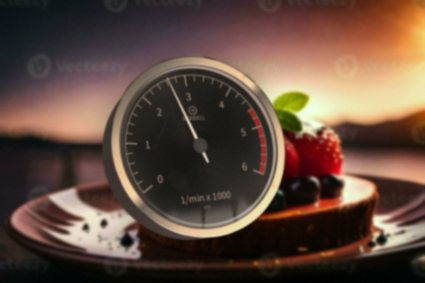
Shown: 2600 rpm
